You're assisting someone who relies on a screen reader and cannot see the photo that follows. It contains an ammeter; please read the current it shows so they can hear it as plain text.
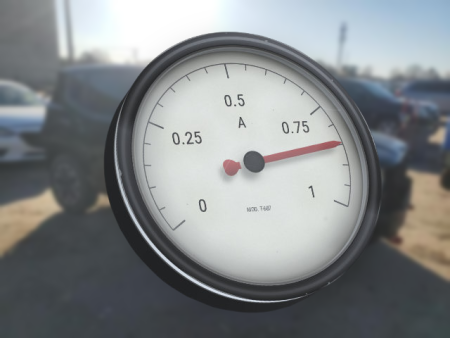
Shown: 0.85 A
